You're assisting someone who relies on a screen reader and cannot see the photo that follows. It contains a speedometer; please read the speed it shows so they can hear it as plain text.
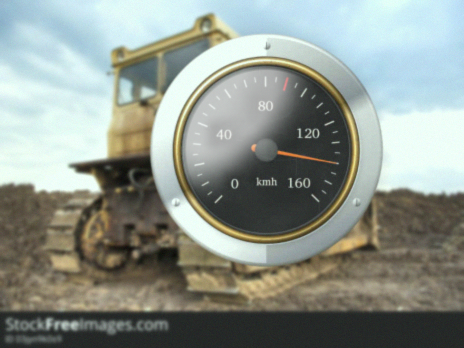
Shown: 140 km/h
